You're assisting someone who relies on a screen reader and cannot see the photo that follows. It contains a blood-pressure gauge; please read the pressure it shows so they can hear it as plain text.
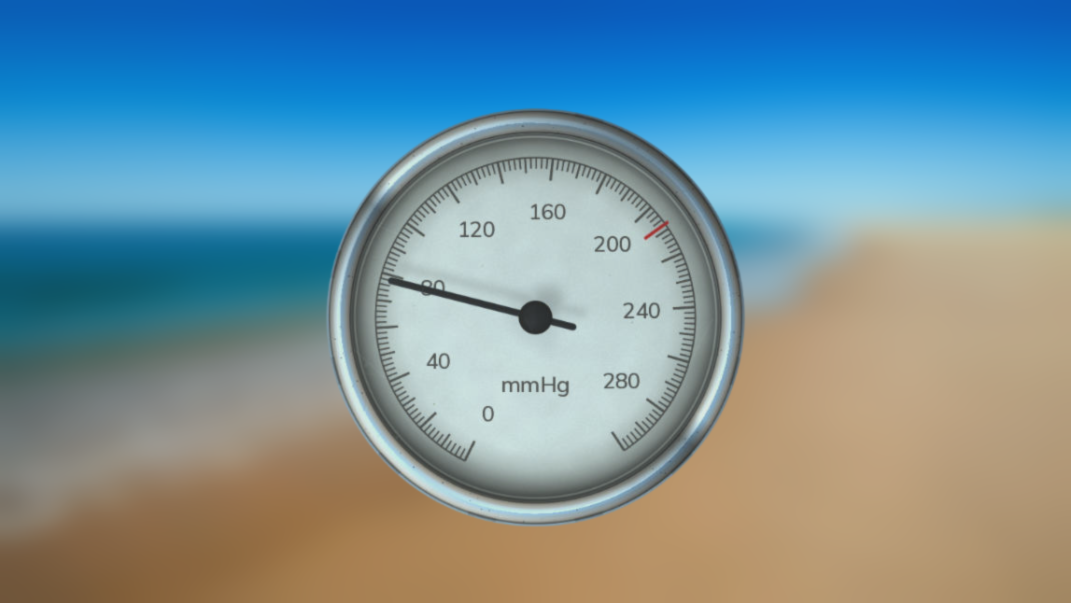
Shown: 78 mmHg
